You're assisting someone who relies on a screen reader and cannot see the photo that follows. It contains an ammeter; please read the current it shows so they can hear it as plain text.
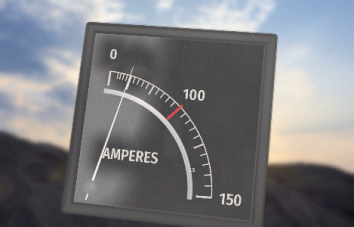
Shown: 50 A
